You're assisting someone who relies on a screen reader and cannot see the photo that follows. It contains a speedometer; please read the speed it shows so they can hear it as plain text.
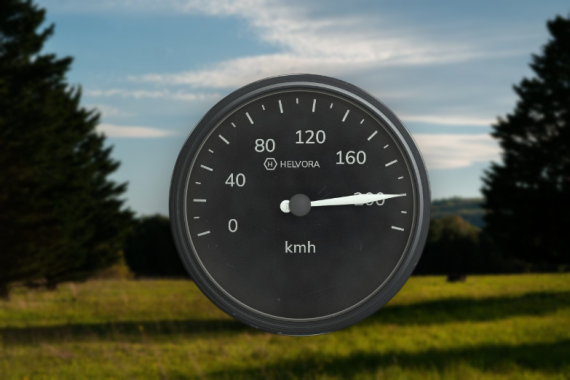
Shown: 200 km/h
